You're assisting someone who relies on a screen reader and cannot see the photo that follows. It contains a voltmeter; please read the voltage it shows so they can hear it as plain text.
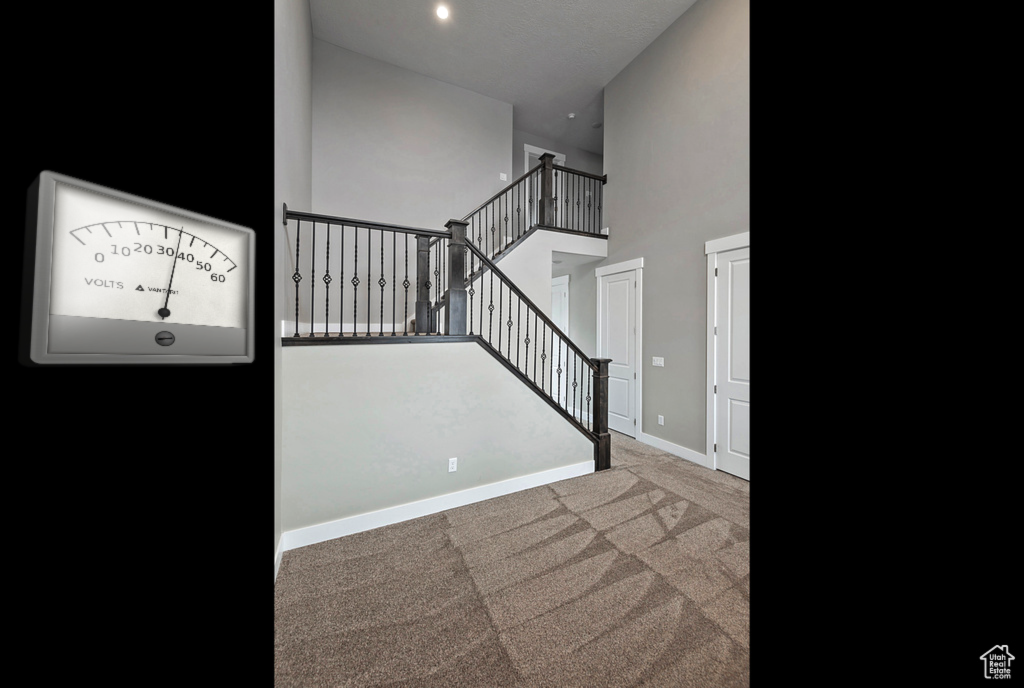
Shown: 35 V
